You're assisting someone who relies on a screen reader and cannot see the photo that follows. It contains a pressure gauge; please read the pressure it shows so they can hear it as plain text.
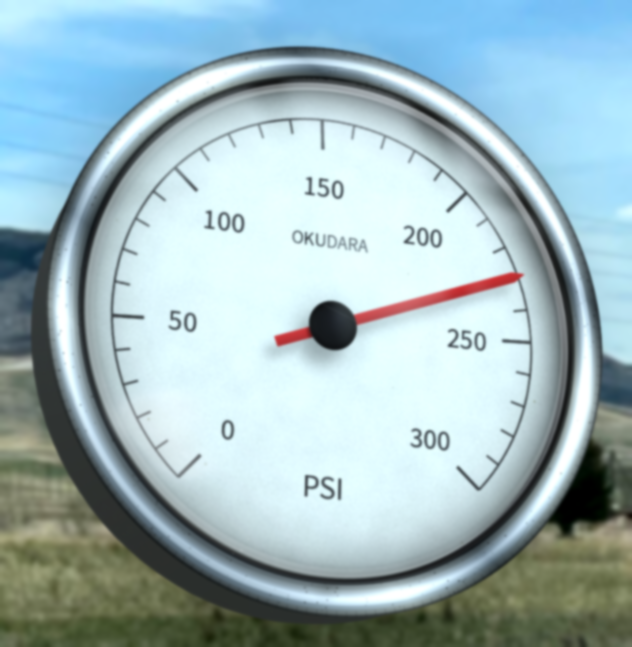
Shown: 230 psi
